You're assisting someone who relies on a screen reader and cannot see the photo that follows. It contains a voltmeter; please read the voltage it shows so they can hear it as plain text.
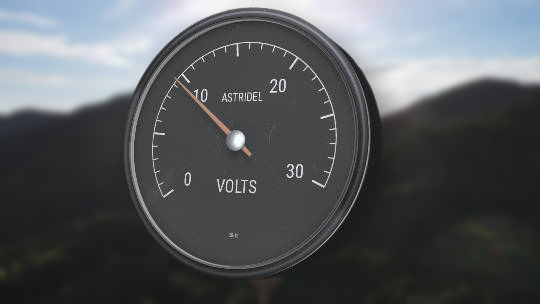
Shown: 9.5 V
